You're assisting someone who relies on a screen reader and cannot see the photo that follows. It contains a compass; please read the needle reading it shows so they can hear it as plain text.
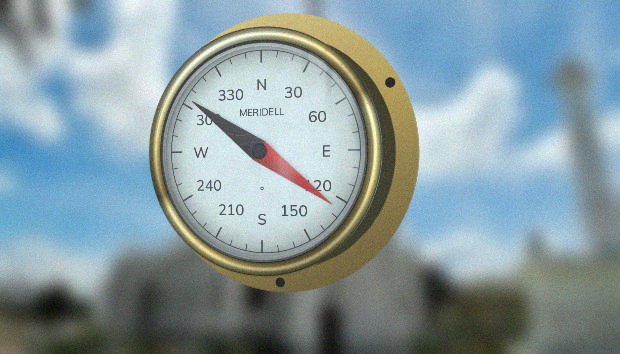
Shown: 125 °
